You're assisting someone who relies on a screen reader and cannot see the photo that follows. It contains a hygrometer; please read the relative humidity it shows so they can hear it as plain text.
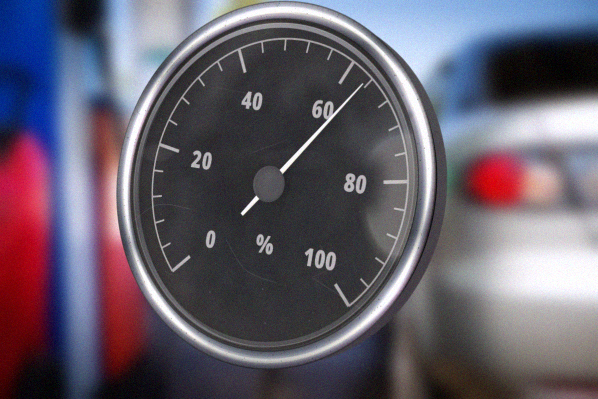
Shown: 64 %
